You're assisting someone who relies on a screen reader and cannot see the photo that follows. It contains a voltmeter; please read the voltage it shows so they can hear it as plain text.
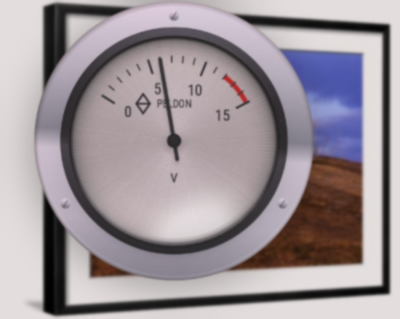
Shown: 6 V
